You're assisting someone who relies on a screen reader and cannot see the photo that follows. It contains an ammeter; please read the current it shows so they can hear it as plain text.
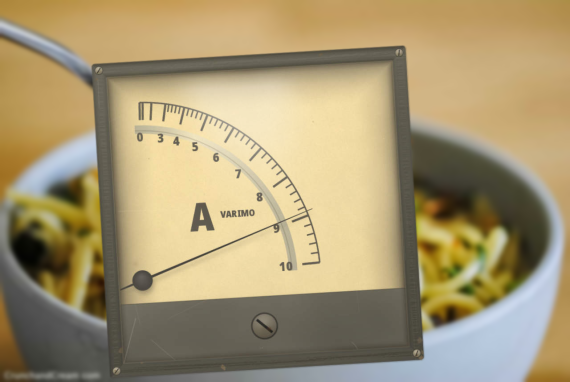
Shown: 8.9 A
